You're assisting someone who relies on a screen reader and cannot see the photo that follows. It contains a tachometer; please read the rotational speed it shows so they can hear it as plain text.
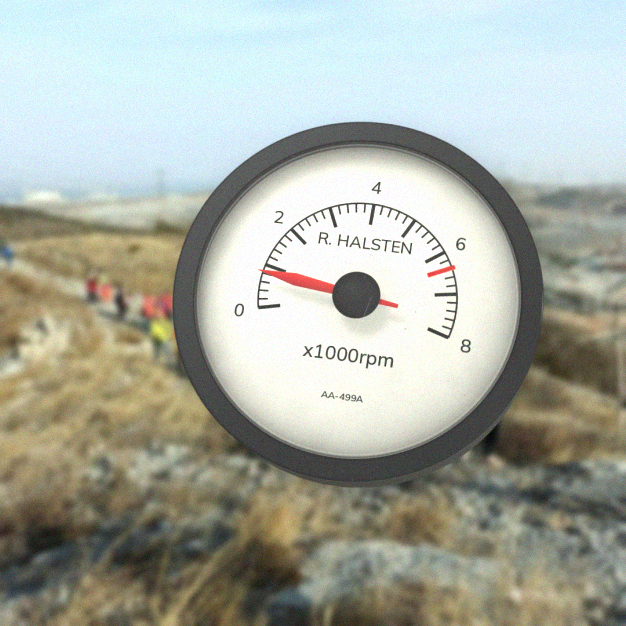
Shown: 800 rpm
